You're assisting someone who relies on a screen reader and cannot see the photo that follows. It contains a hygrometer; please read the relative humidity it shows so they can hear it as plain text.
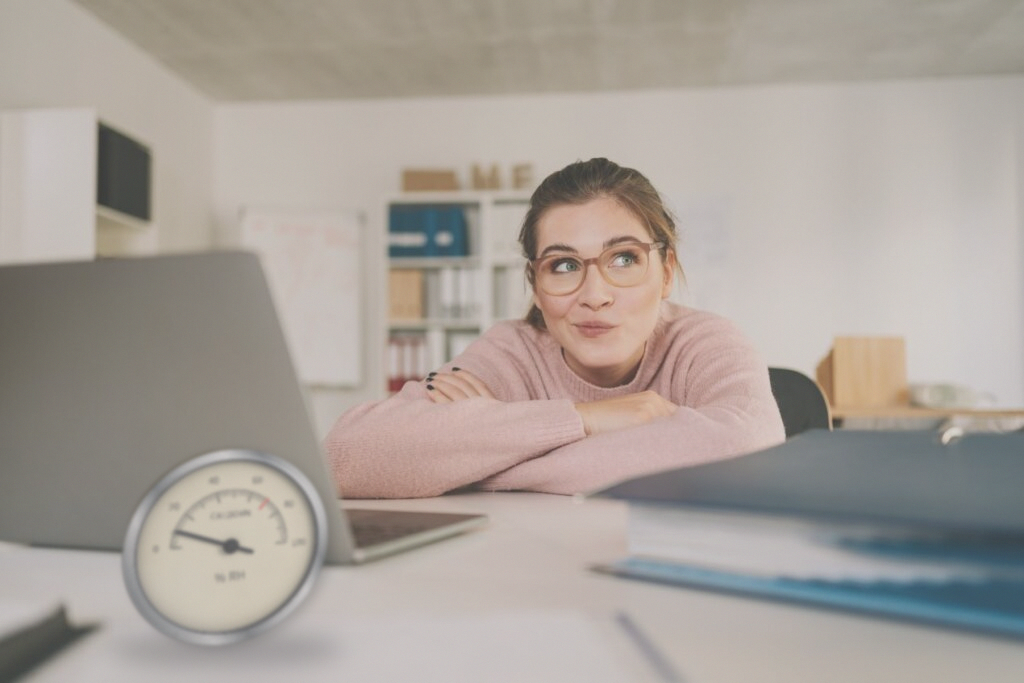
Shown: 10 %
